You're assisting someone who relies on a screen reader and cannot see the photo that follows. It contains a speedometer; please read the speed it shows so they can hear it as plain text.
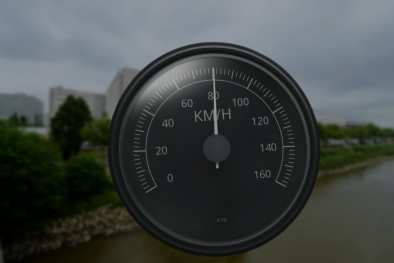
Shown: 80 km/h
